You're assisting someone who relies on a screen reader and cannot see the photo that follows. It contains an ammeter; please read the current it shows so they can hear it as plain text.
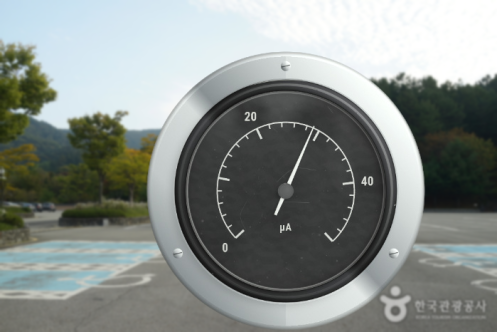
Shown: 29 µA
